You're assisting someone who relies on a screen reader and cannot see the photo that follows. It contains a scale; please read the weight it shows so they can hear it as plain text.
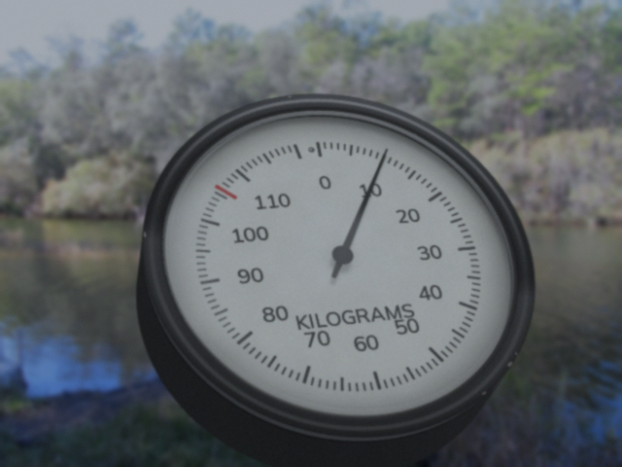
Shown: 10 kg
